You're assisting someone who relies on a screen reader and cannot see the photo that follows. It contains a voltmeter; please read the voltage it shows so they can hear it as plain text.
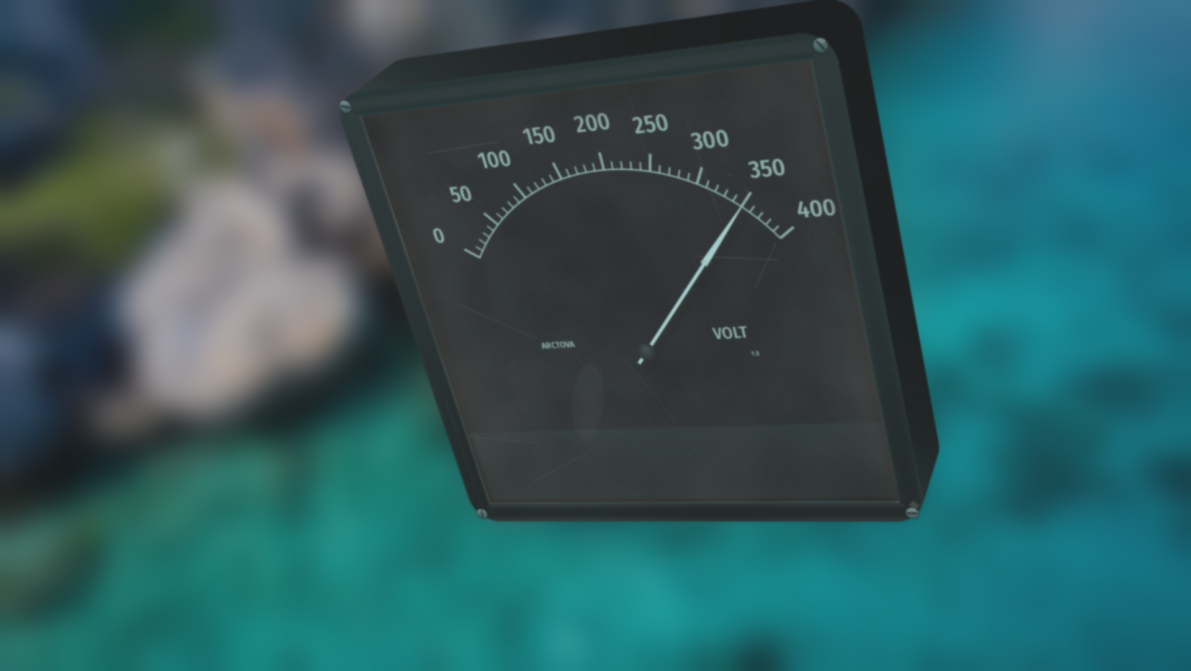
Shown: 350 V
